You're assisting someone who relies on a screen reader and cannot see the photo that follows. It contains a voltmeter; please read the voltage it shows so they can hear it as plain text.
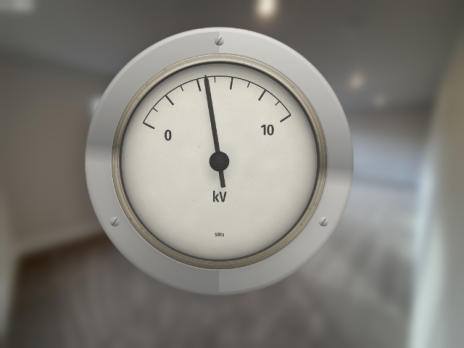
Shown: 4.5 kV
